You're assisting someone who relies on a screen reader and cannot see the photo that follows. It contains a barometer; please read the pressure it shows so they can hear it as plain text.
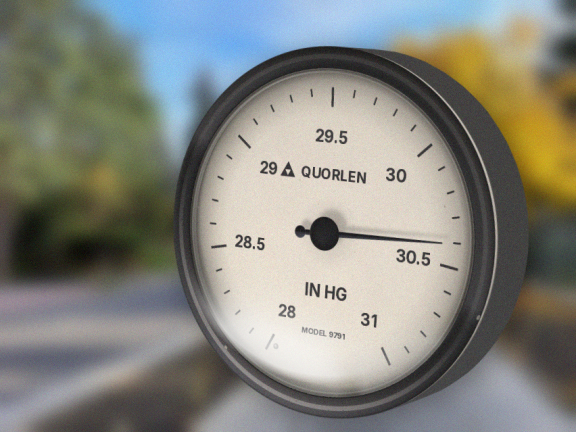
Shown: 30.4 inHg
